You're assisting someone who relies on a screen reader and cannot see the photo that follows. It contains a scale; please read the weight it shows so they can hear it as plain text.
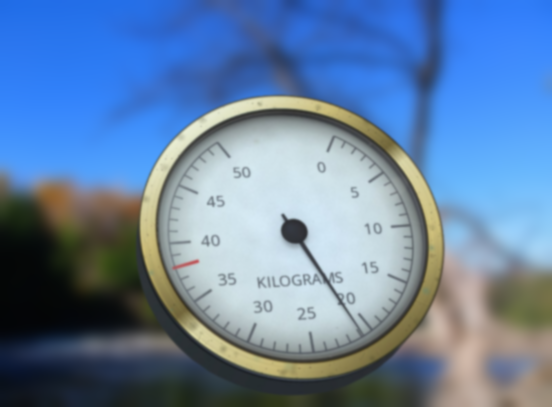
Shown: 21 kg
